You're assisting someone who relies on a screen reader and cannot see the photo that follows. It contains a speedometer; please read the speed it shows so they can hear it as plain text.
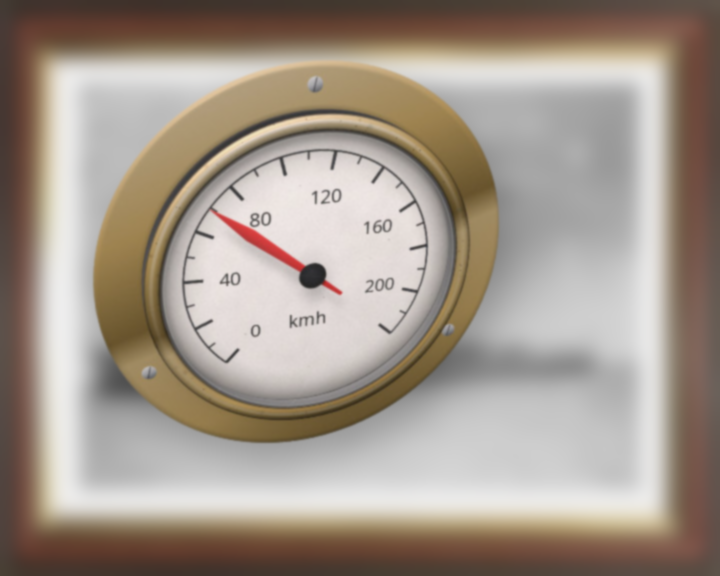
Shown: 70 km/h
